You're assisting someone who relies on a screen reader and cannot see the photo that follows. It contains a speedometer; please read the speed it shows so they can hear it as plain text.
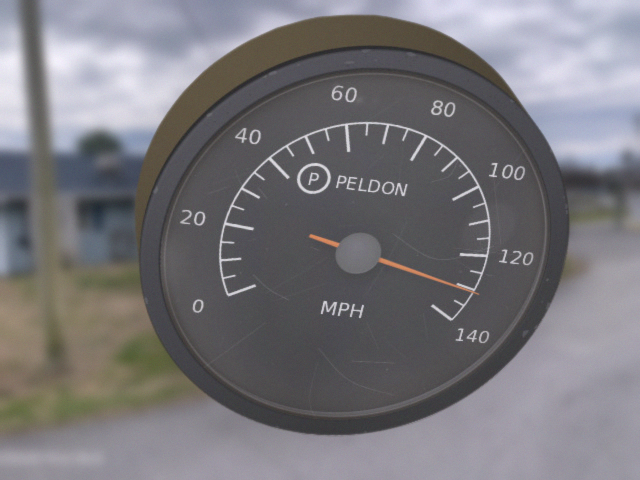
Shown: 130 mph
